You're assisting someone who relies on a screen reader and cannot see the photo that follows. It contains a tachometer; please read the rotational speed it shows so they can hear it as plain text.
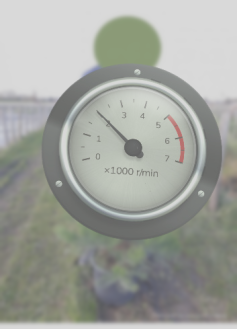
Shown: 2000 rpm
